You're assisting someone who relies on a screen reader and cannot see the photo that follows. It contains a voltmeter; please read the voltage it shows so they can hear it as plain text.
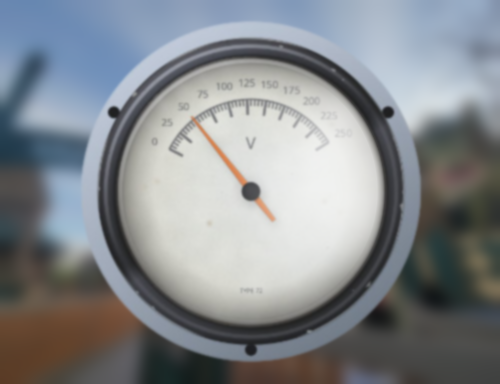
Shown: 50 V
